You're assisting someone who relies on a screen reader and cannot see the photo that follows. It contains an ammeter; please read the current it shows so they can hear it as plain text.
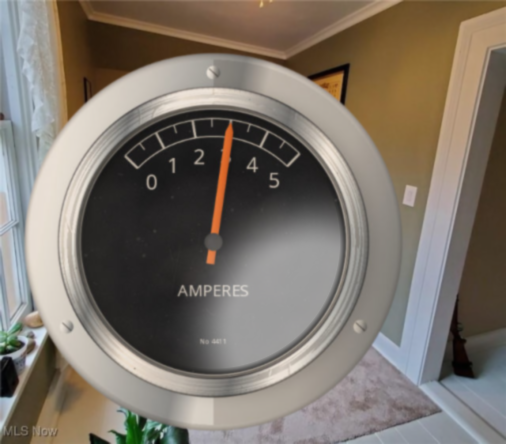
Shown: 3 A
